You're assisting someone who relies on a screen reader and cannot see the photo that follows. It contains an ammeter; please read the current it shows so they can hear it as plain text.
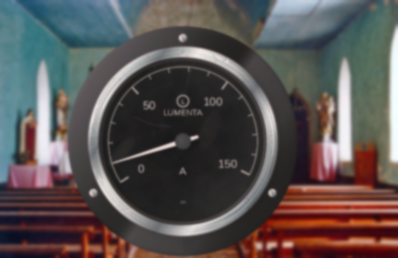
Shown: 10 A
